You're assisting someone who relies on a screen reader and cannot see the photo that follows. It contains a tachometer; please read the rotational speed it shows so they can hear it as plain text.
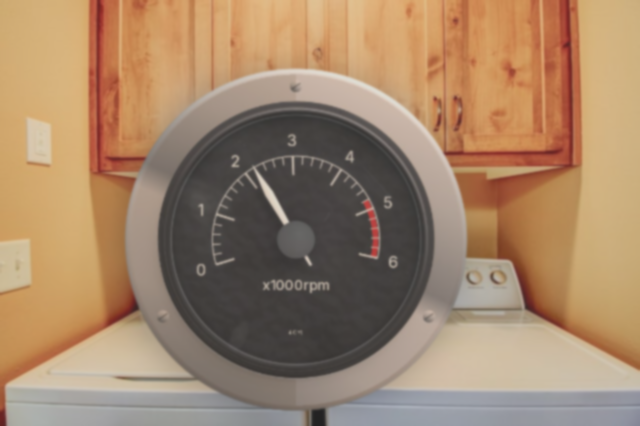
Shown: 2200 rpm
